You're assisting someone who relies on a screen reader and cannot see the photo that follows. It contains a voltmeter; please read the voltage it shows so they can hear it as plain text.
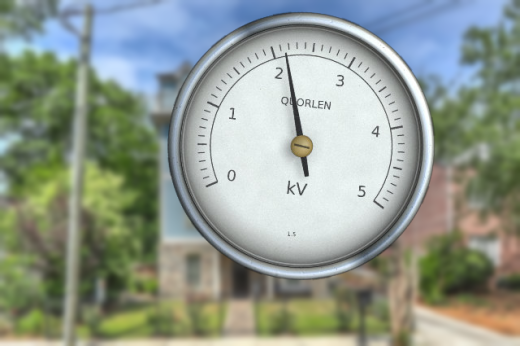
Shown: 2.15 kV
